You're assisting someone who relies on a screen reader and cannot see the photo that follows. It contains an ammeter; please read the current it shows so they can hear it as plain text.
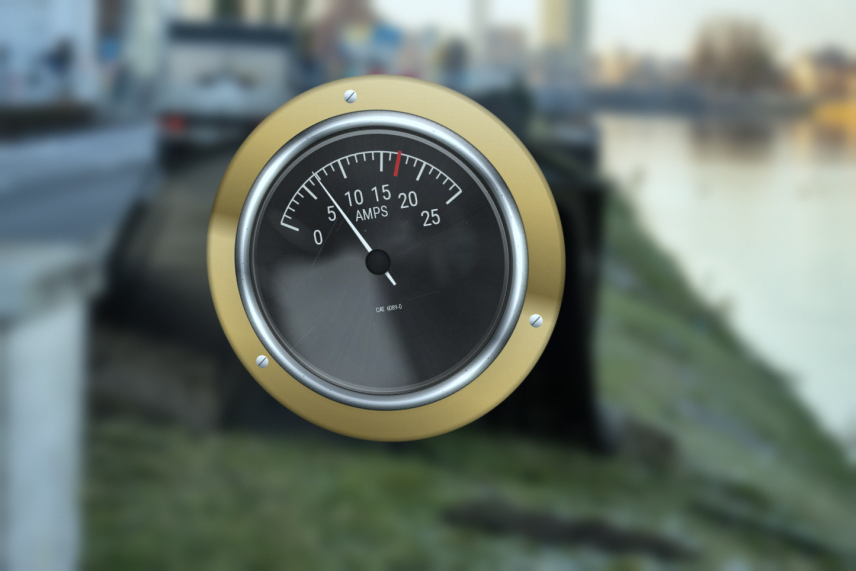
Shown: 7 A
